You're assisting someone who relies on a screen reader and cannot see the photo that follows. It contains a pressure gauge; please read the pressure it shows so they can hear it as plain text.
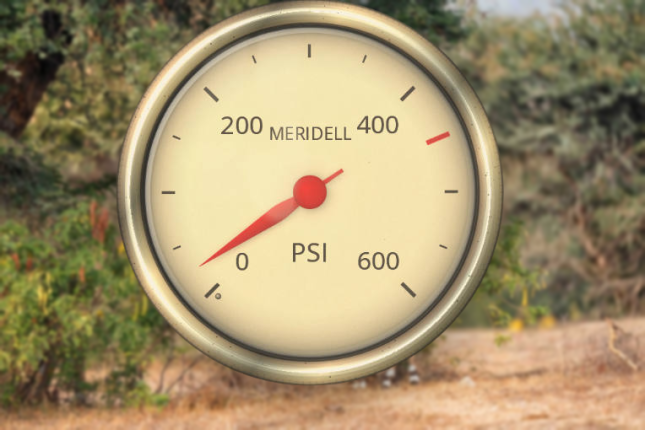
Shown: 25 psi
